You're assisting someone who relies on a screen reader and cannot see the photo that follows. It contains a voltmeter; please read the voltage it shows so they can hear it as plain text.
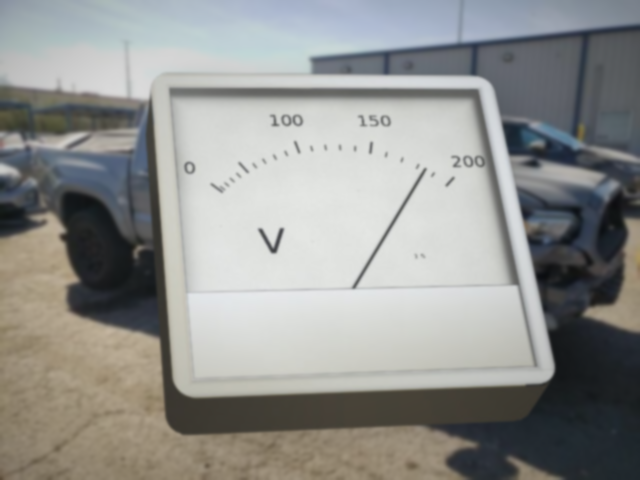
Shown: 185 V
